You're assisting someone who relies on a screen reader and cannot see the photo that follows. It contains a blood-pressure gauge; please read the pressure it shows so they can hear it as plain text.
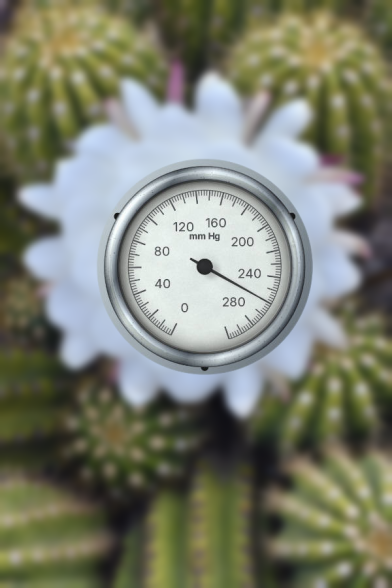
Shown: 260 mmHg
